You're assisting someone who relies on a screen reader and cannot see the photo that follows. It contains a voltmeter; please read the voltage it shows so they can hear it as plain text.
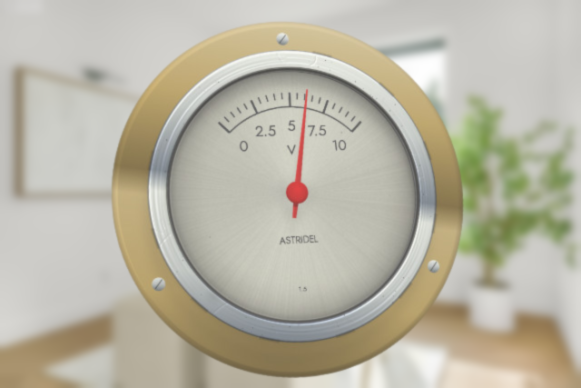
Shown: 6 V
